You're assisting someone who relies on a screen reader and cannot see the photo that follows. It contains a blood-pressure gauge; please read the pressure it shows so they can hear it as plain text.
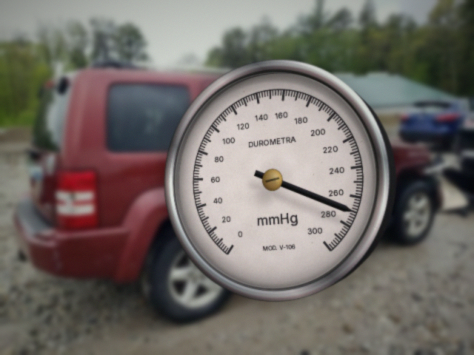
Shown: 270 mmHg
